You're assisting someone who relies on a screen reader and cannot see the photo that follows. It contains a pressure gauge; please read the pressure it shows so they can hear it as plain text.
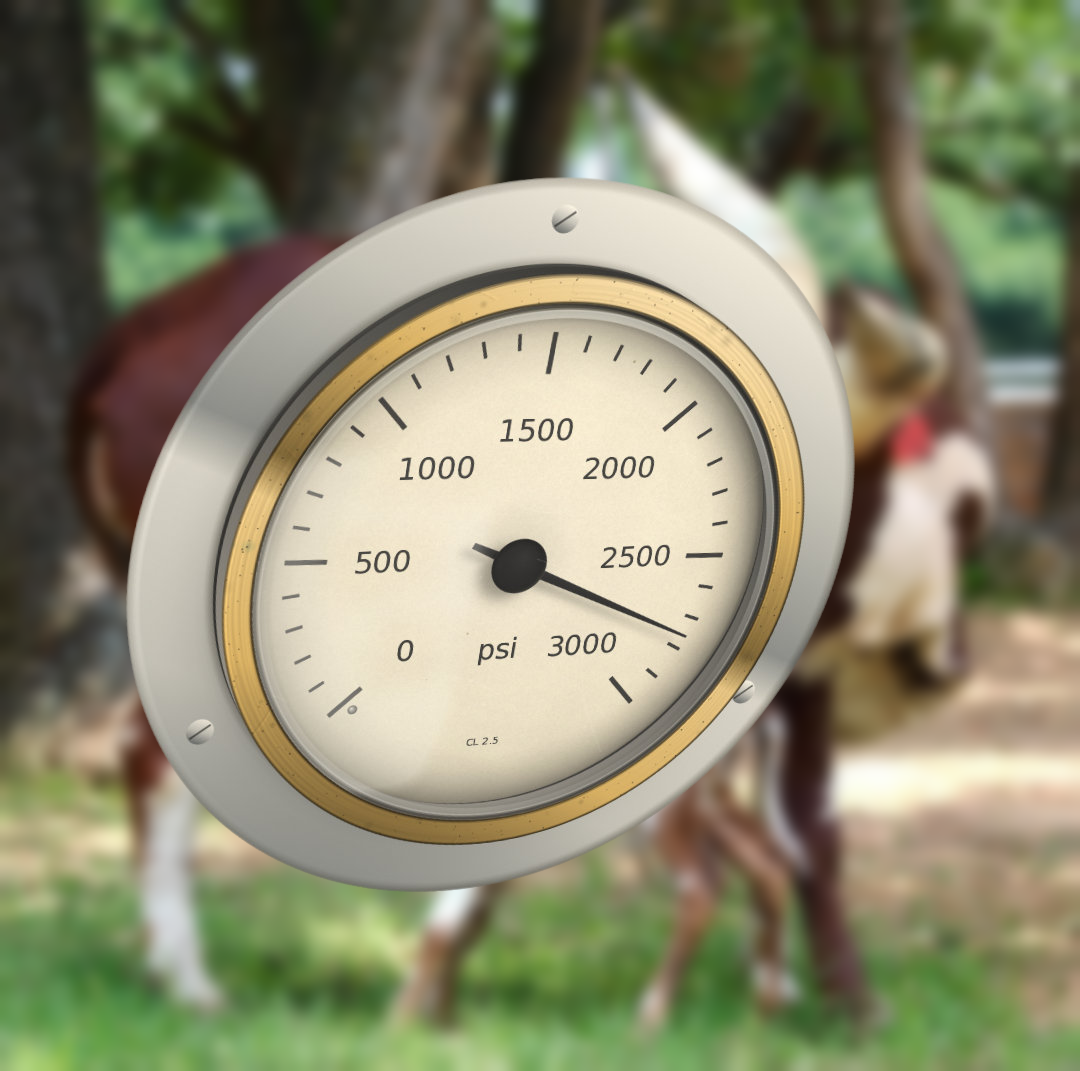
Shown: 2750 psi
